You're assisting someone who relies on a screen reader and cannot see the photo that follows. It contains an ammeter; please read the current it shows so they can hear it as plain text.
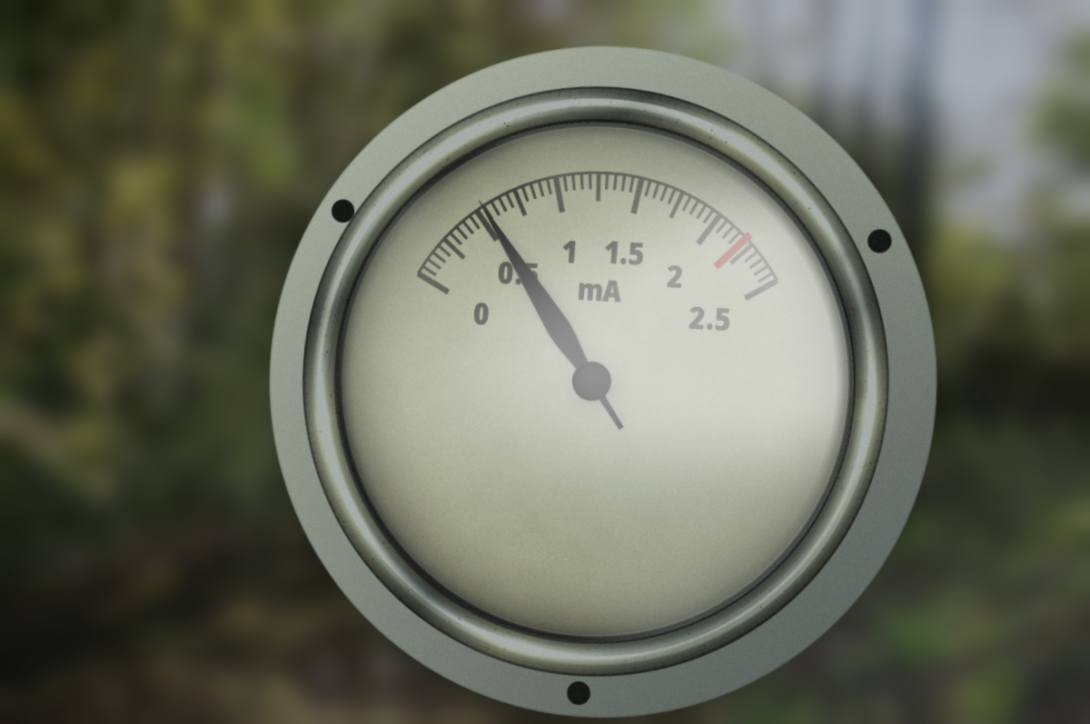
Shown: 0.55 mA
